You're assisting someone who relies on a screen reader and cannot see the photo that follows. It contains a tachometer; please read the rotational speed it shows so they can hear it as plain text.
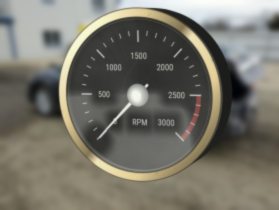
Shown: 0 rpm
